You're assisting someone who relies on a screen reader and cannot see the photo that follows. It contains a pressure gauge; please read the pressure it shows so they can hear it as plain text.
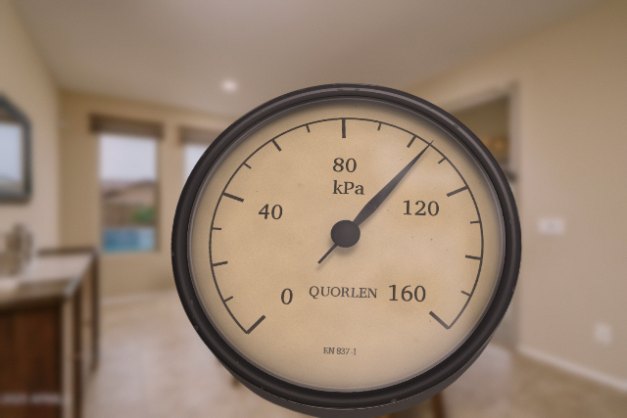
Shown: 105 kPa
